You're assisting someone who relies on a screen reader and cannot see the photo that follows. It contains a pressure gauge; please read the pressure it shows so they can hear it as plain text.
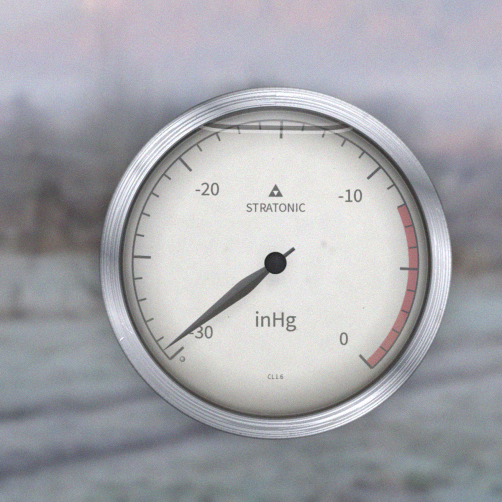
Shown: -29.5 inHg
